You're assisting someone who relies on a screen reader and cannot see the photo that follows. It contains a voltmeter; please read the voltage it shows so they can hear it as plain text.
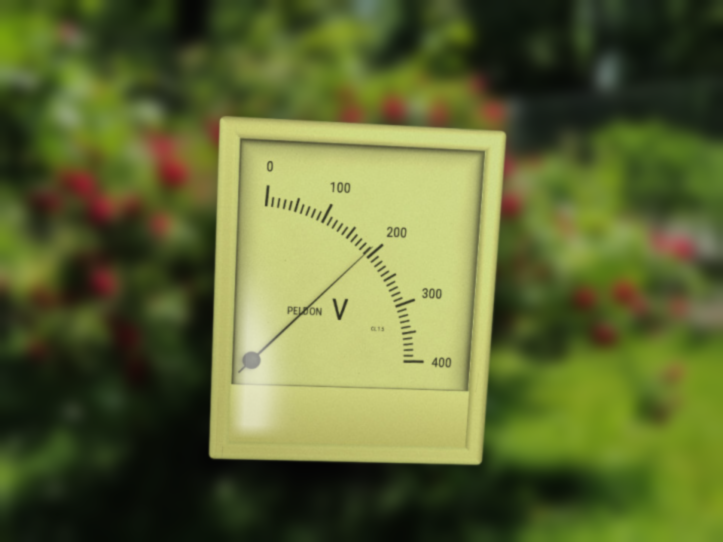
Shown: 190 V
